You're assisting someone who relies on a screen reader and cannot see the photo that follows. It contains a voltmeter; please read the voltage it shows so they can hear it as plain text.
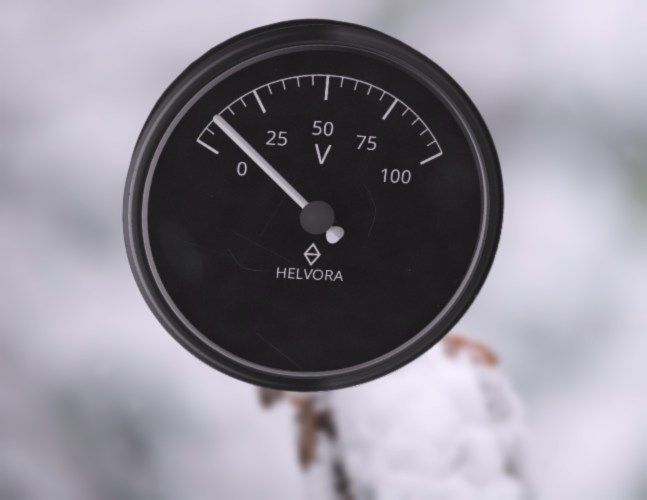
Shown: 10 V
